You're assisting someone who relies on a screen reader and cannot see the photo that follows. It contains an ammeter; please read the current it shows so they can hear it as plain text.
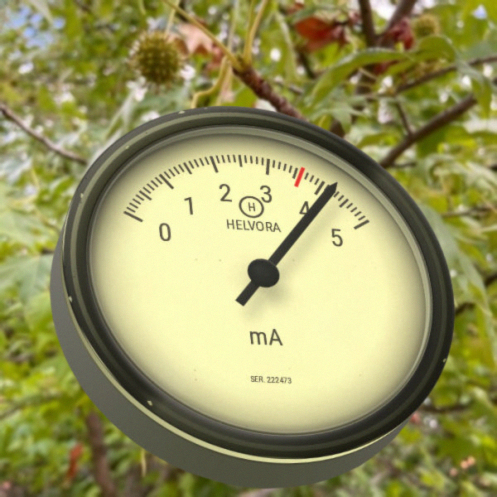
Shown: 4.2 mA
